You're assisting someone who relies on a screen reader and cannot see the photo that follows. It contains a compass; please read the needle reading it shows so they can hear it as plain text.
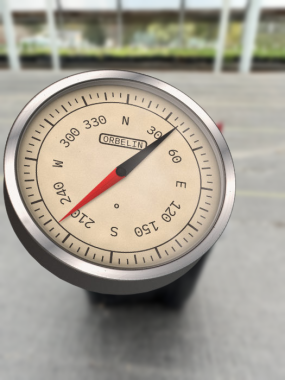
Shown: 220 °
